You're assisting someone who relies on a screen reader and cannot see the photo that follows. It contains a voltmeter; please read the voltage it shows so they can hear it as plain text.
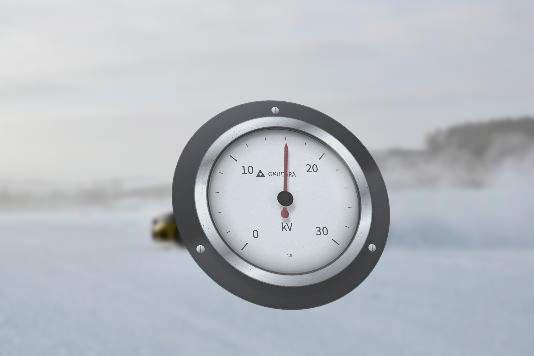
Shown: 16 kV
